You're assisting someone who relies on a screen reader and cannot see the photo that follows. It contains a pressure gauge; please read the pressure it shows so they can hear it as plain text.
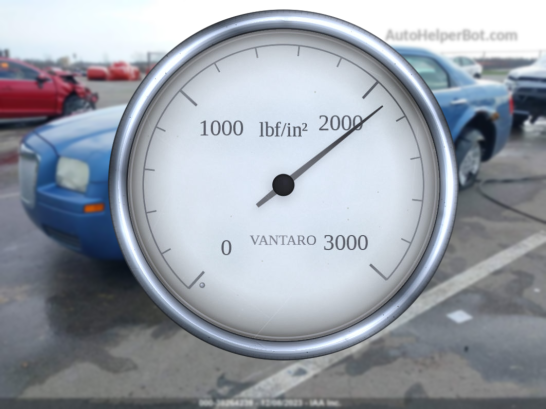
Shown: 2100 psi
